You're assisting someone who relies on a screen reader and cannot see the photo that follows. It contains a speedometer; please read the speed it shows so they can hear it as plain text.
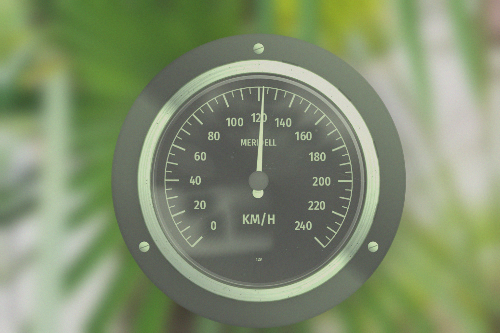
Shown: 122.5 km/h
